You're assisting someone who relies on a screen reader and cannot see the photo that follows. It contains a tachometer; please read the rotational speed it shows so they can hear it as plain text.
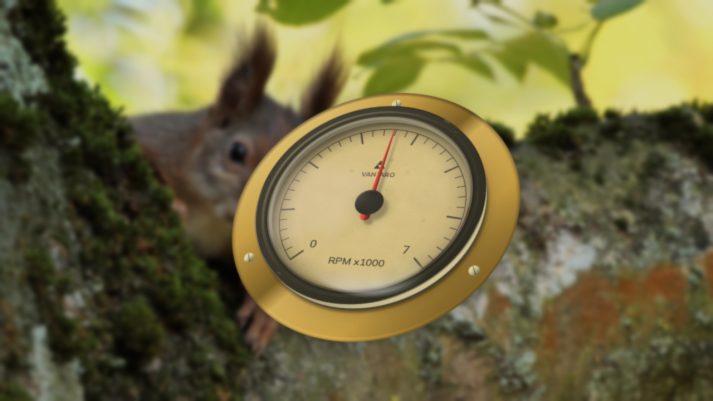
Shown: 3600 rpm
